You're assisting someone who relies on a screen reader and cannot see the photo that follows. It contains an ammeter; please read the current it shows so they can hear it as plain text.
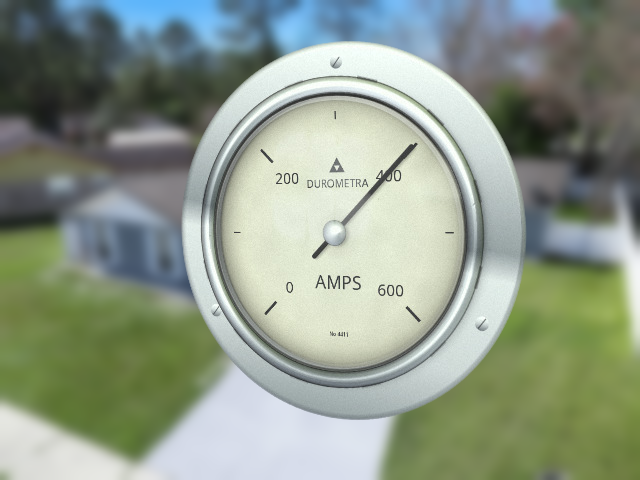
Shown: 400 A
